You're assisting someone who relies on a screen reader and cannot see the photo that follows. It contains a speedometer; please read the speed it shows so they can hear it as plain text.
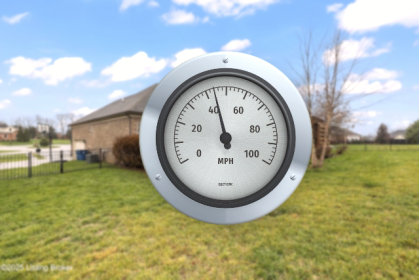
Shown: 44 mph
